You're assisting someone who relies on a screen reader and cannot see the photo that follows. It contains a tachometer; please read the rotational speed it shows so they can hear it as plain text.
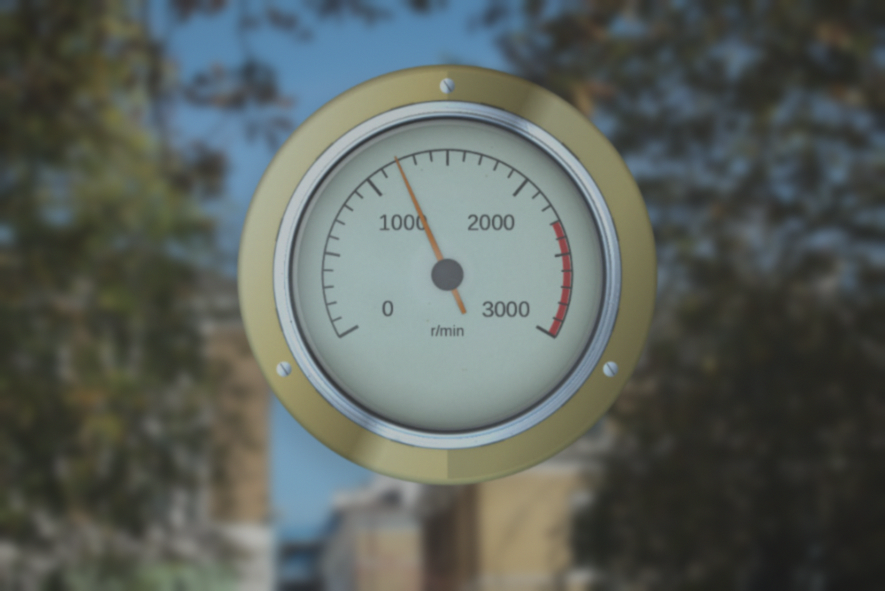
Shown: 1200 rpm
